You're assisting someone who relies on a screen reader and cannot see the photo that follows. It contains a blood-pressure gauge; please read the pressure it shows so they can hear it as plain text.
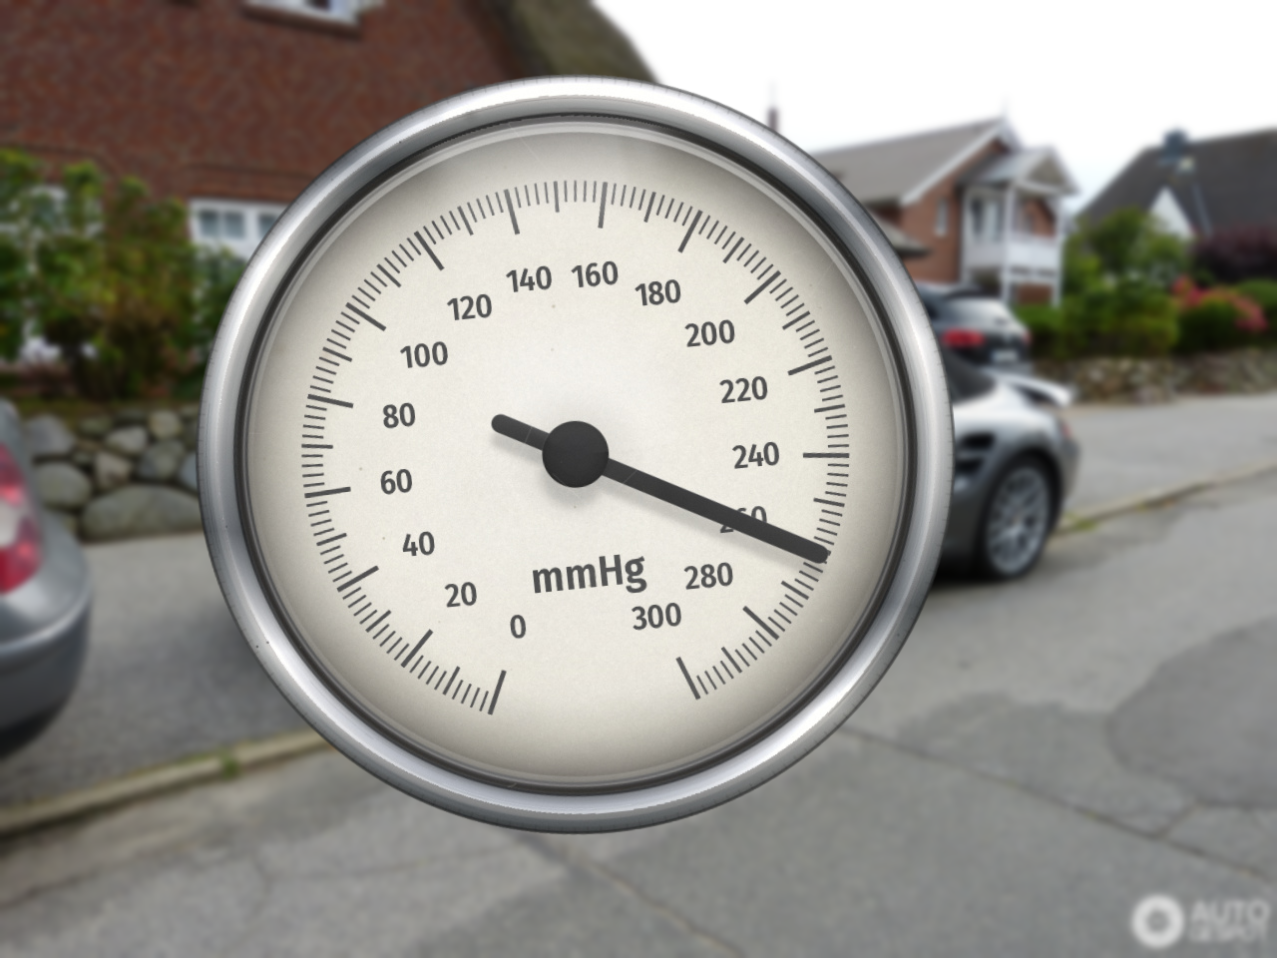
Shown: 261 mmHg
